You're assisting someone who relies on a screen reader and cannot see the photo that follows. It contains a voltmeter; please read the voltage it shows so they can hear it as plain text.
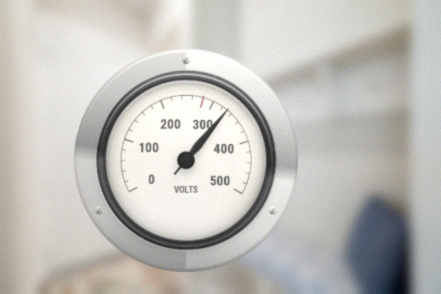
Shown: 330 V
